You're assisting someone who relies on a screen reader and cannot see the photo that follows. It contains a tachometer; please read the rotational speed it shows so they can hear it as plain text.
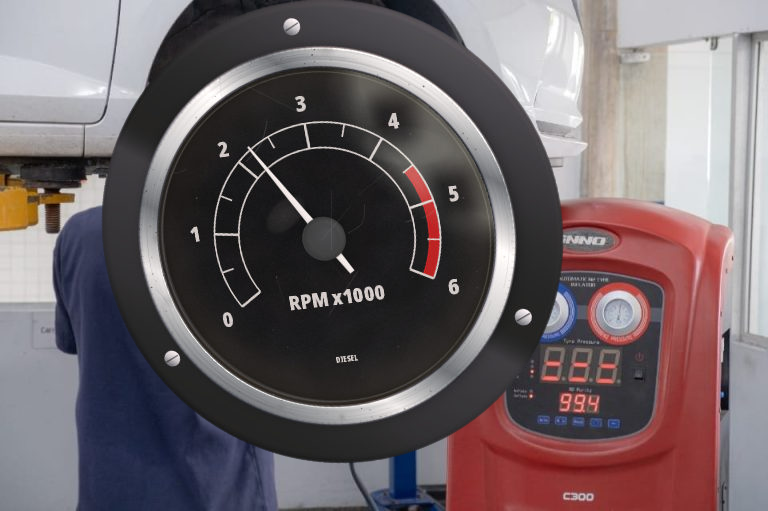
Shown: 2250 rpm
